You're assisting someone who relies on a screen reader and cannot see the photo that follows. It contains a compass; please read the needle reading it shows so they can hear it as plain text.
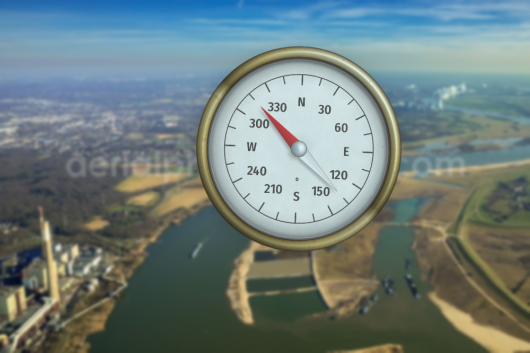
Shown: 315 °
